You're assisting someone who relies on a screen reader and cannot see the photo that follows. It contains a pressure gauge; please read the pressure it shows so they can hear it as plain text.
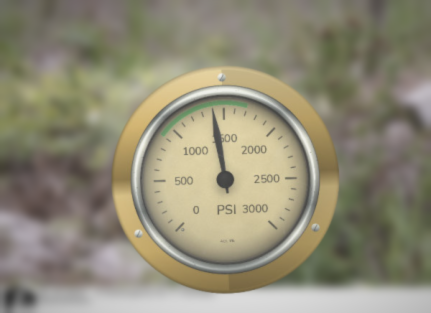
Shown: 1400 psi
